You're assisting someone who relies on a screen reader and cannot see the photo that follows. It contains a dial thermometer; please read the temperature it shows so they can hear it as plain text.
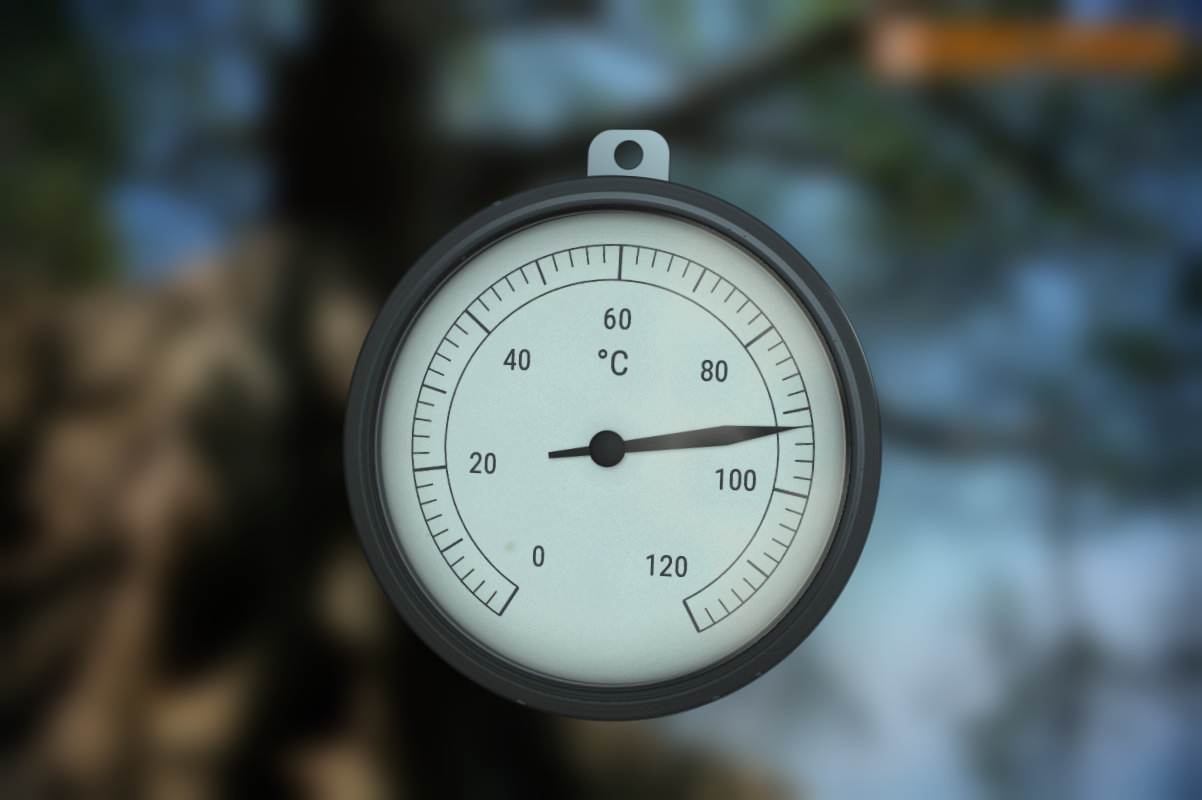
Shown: 92 °C
